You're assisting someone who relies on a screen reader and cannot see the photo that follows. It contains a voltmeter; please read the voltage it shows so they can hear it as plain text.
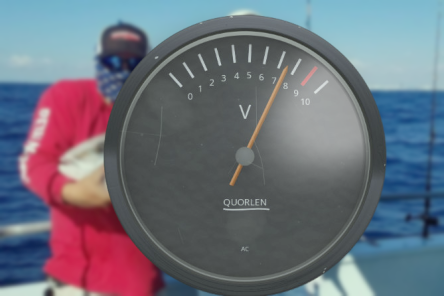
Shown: 7.5 V
